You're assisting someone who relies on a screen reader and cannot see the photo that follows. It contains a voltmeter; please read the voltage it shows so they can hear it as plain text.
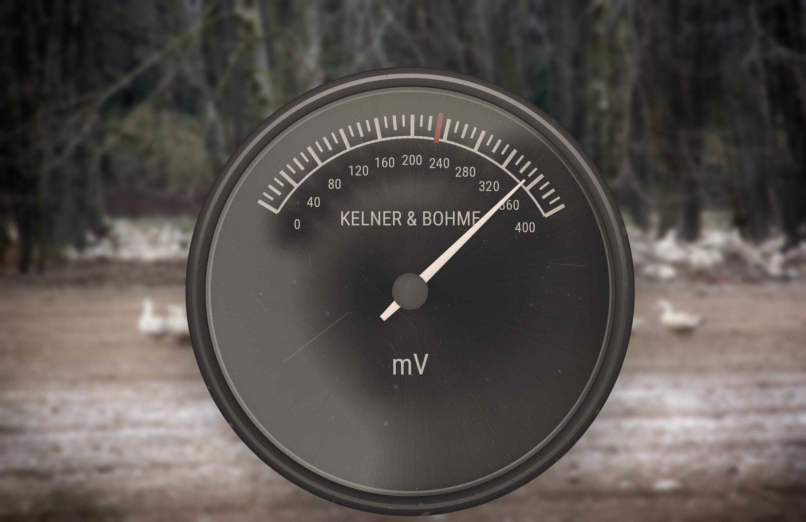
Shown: 350 mV
